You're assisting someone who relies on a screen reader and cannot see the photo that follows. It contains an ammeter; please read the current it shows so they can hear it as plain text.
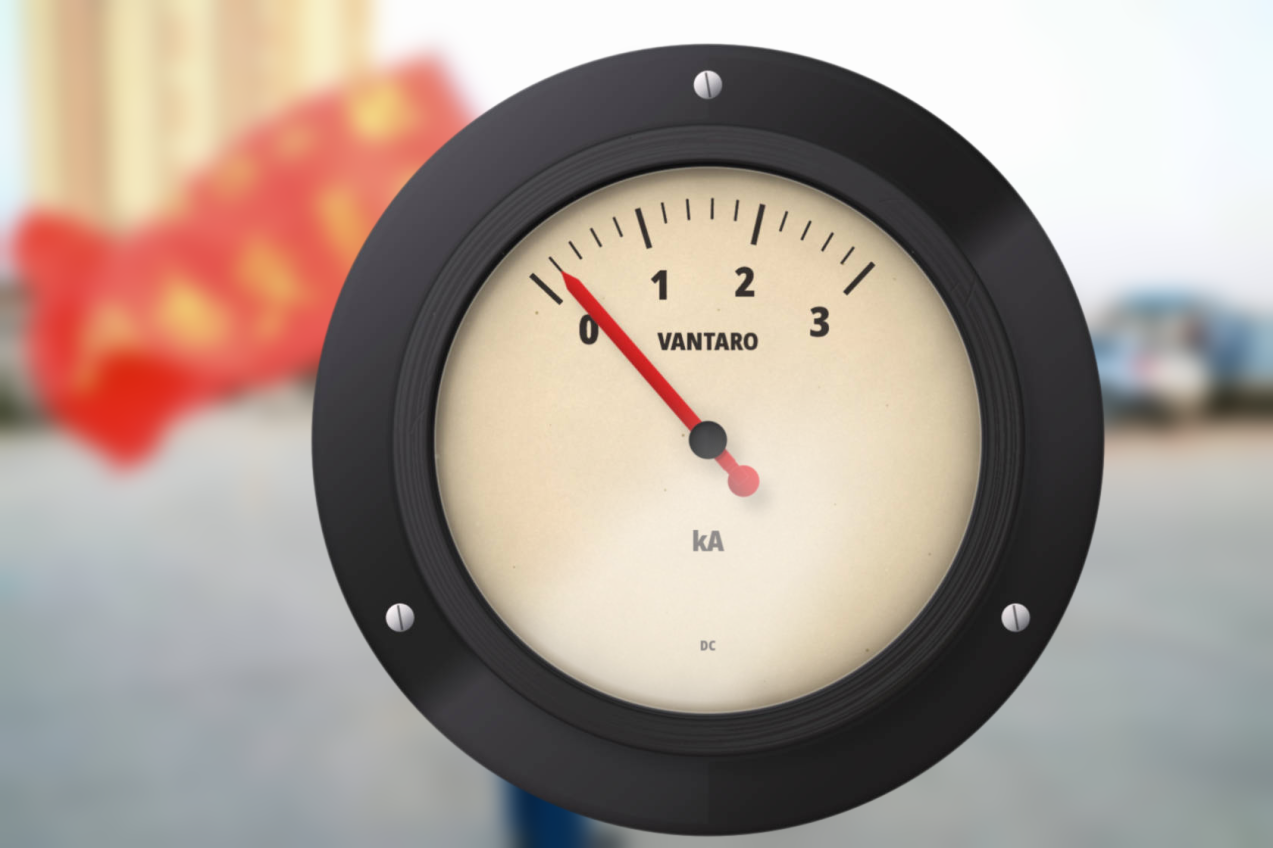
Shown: 0.2 kA
